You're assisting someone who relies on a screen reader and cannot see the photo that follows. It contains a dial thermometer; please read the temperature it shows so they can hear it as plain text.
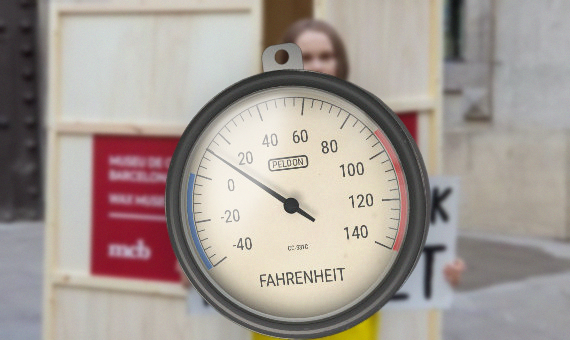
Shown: 12 °F
